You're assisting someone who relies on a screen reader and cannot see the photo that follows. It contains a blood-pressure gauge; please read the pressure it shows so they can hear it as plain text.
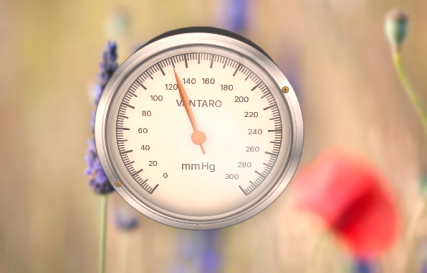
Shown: 130 mmHg
